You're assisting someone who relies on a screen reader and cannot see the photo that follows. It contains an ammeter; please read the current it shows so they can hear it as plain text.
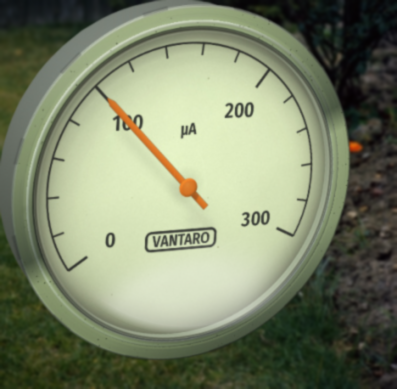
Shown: 100 µA
